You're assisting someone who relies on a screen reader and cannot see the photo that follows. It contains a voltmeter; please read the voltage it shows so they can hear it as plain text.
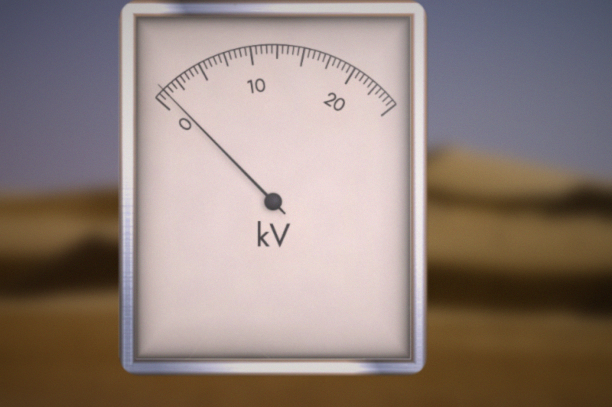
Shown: 1 kV
